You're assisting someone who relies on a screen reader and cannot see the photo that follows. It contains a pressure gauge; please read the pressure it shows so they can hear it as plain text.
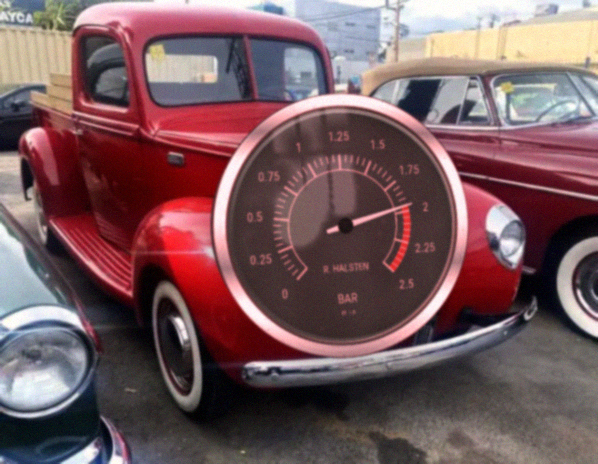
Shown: 1.95 bar
